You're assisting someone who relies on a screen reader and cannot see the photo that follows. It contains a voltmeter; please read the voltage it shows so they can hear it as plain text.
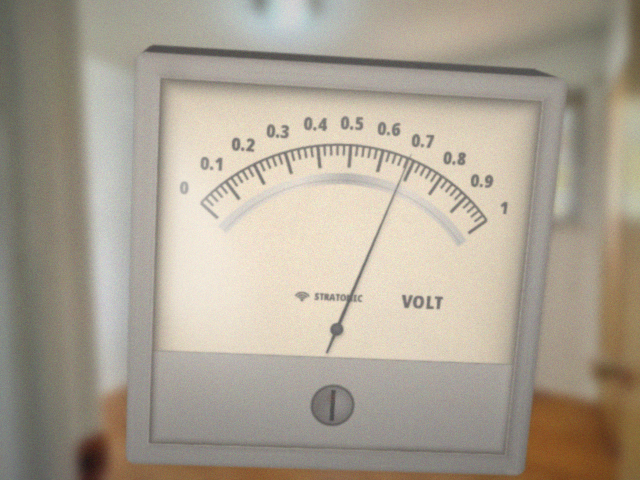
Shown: 0.68 V
